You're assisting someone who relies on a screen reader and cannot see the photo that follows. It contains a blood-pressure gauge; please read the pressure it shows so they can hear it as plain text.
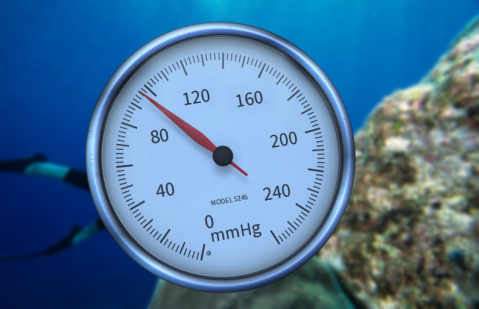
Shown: 96 mmHg
